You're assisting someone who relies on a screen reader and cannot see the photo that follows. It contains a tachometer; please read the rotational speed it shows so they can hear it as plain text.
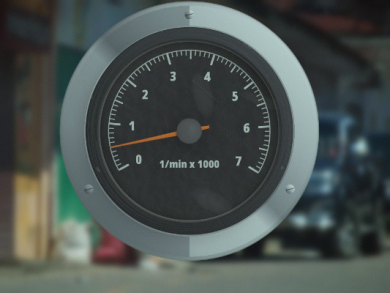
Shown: 500 rpm
